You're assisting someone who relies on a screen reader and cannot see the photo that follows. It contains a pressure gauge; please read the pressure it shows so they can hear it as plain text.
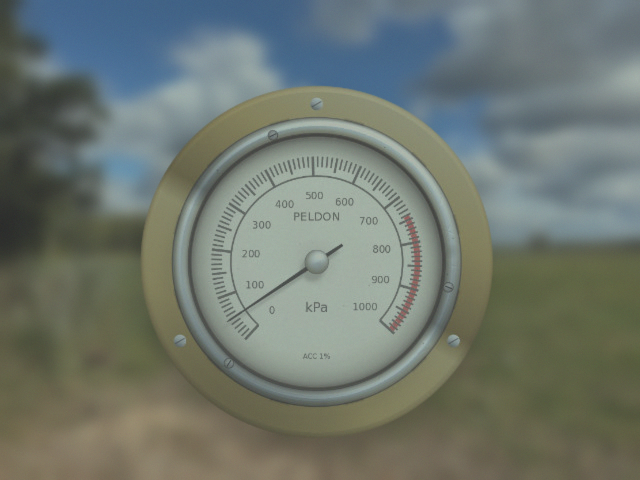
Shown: 50 kPa
